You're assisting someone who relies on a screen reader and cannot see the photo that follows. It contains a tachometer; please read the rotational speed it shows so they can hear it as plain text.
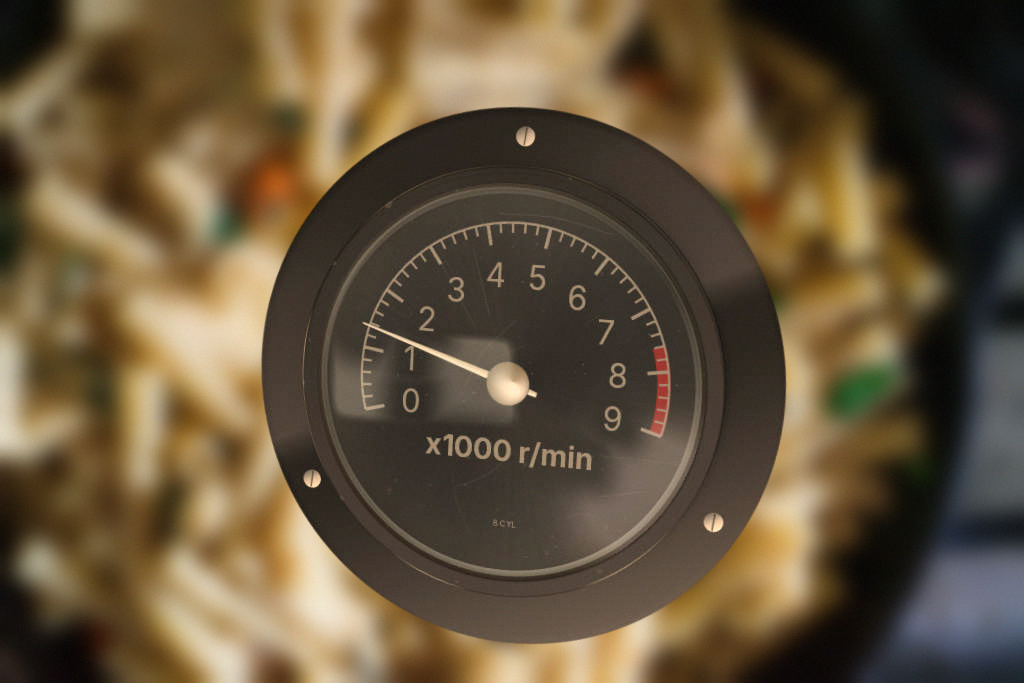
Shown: 1400 rpm
